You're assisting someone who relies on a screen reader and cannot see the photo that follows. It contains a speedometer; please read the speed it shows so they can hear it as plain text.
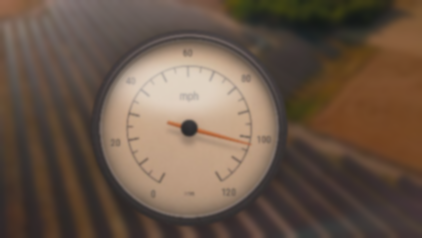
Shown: 102.5 mph
